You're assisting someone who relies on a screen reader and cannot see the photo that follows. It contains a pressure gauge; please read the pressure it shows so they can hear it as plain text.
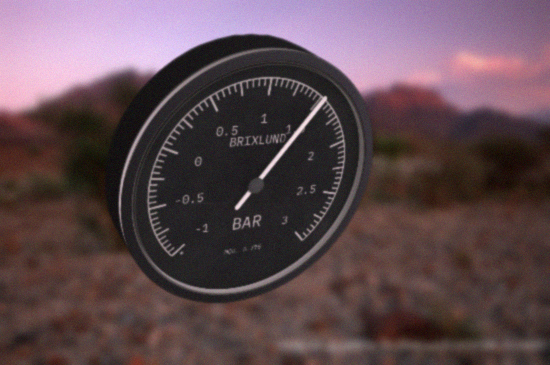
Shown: 1.5 bar
